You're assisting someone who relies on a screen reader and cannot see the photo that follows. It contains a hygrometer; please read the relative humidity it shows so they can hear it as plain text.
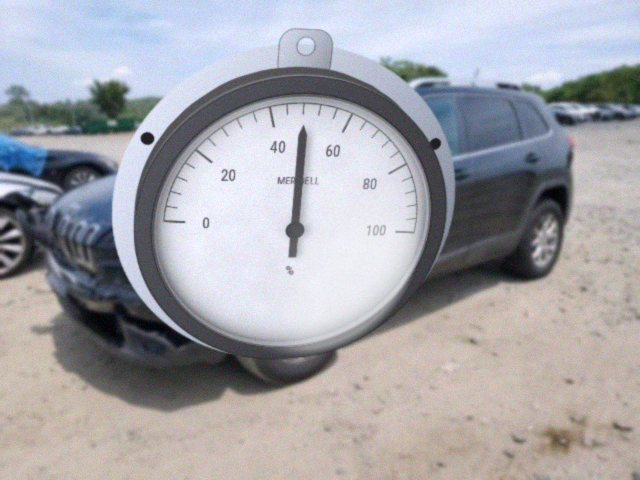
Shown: 48 %
